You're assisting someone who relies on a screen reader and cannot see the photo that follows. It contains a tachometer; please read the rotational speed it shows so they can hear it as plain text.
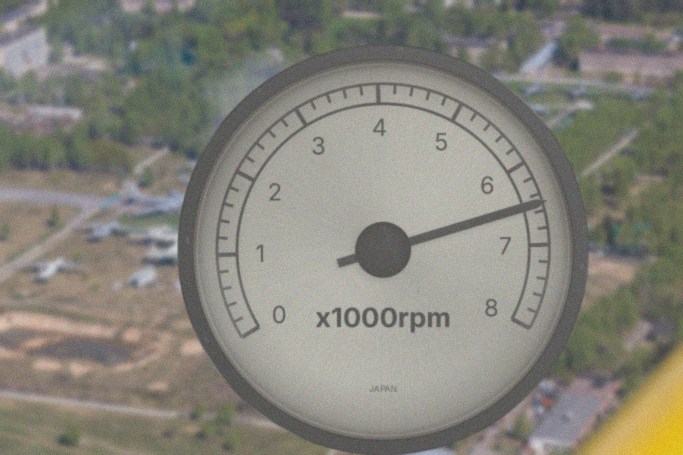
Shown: 6500 rpm
